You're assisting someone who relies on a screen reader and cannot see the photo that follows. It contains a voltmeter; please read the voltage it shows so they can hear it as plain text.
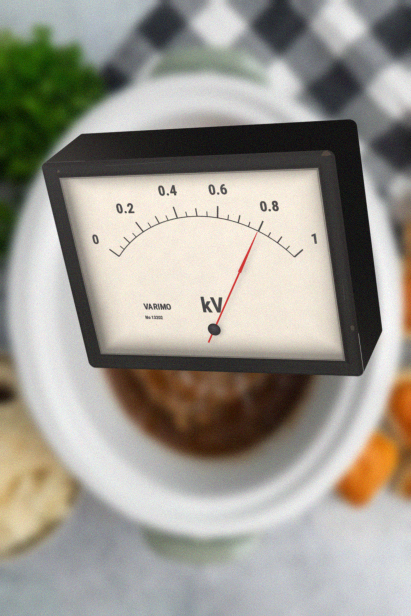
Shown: 0.8 kV
